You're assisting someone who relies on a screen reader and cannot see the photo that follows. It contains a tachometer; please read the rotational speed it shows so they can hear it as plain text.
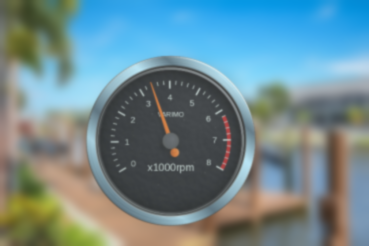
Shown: 3400 rpm
